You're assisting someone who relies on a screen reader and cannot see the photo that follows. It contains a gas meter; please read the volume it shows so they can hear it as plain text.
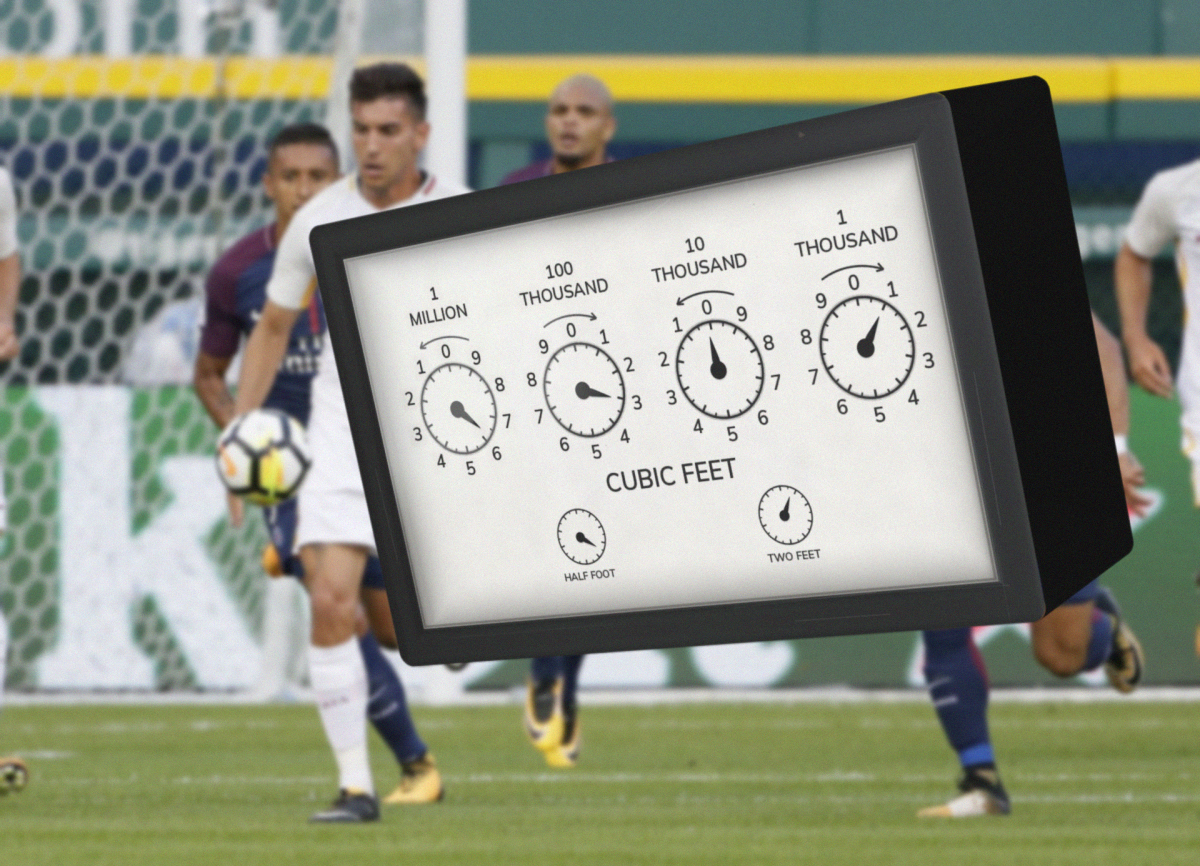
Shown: 630100 ft³
